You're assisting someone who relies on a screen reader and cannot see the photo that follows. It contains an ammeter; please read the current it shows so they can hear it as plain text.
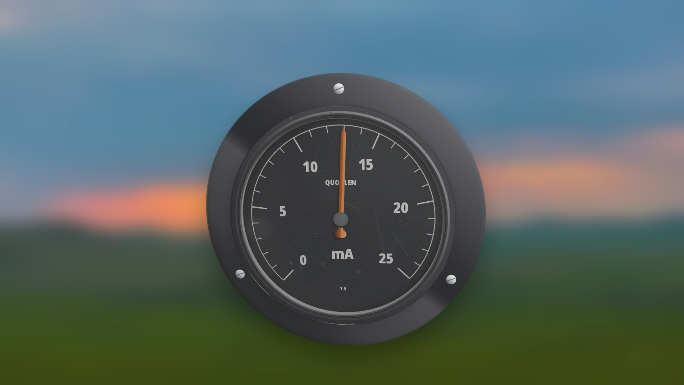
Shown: 13 mA
